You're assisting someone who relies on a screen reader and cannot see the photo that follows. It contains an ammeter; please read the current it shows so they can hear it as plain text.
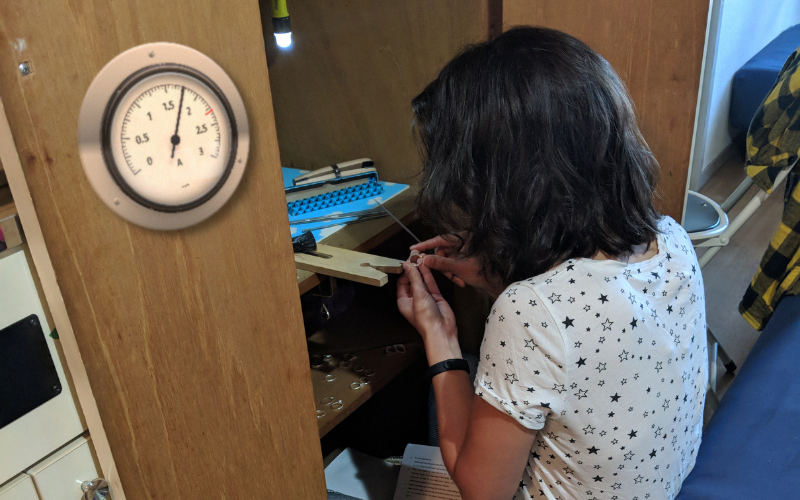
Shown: 1.75 A
